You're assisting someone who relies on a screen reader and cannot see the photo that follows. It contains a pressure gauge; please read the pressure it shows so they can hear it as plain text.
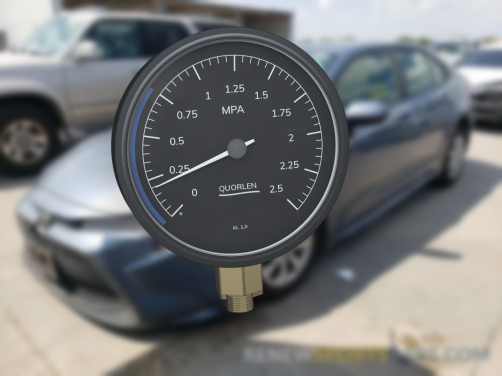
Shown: 0.2 MPa
